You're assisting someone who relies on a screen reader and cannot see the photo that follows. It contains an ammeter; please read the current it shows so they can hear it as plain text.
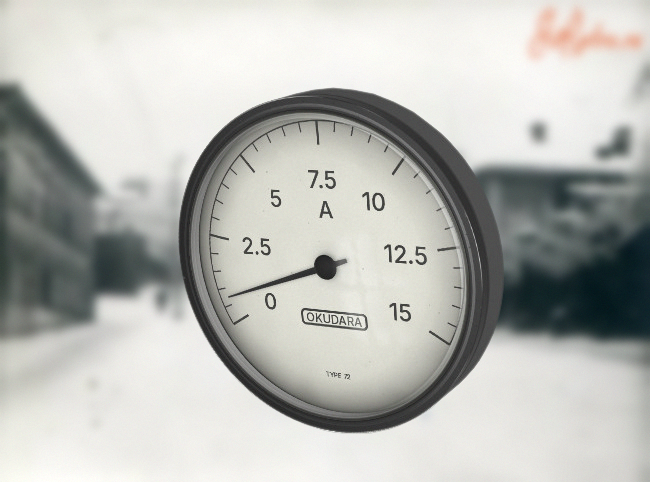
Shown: 0.75 A
